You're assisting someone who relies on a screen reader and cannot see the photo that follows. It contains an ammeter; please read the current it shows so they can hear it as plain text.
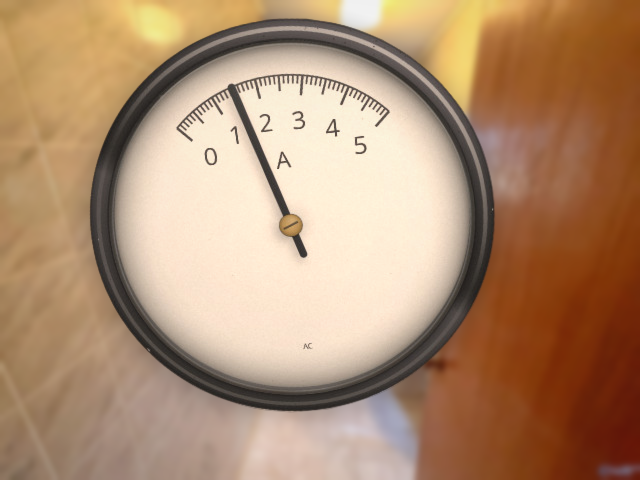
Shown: 1.5 A
